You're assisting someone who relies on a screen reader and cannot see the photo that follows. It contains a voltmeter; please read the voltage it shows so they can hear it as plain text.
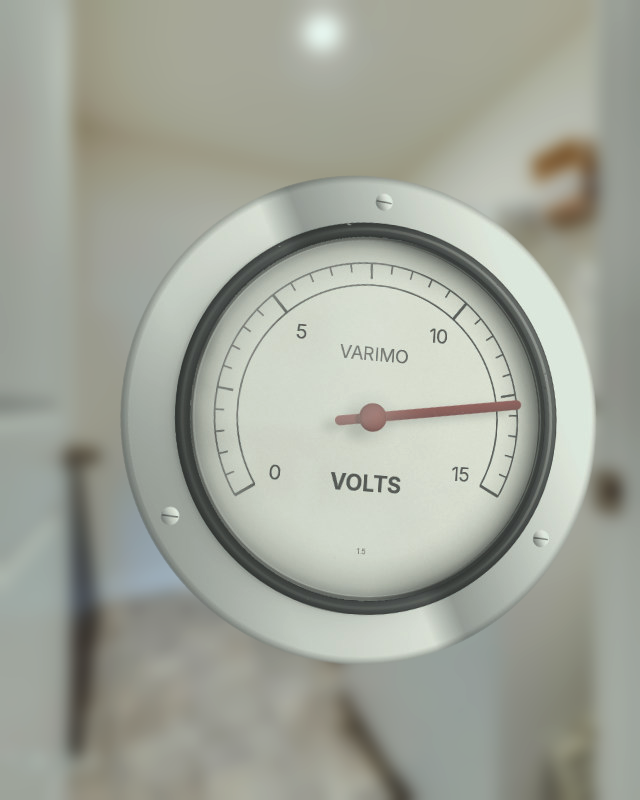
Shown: 12.75 V
